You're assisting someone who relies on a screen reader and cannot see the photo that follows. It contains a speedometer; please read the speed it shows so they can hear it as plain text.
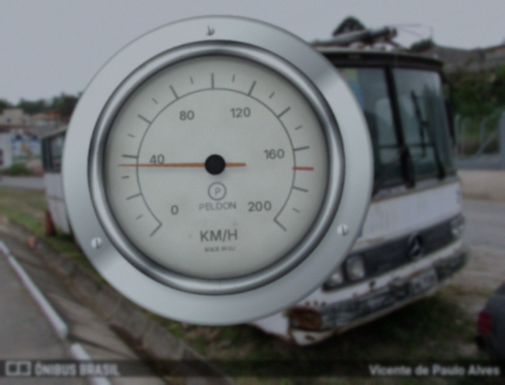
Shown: 35 km/h
